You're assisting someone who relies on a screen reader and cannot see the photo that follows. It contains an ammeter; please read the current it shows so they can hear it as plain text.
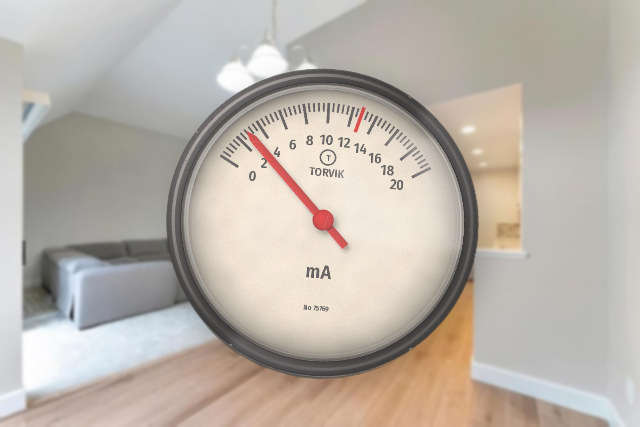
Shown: 2.8 mA
